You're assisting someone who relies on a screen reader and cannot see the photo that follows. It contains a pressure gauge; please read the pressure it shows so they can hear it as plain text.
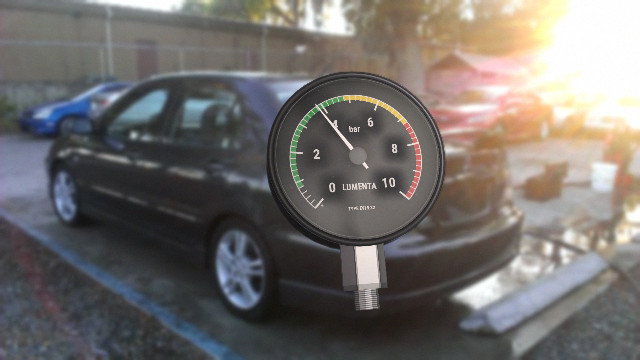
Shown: 3.8 bar
